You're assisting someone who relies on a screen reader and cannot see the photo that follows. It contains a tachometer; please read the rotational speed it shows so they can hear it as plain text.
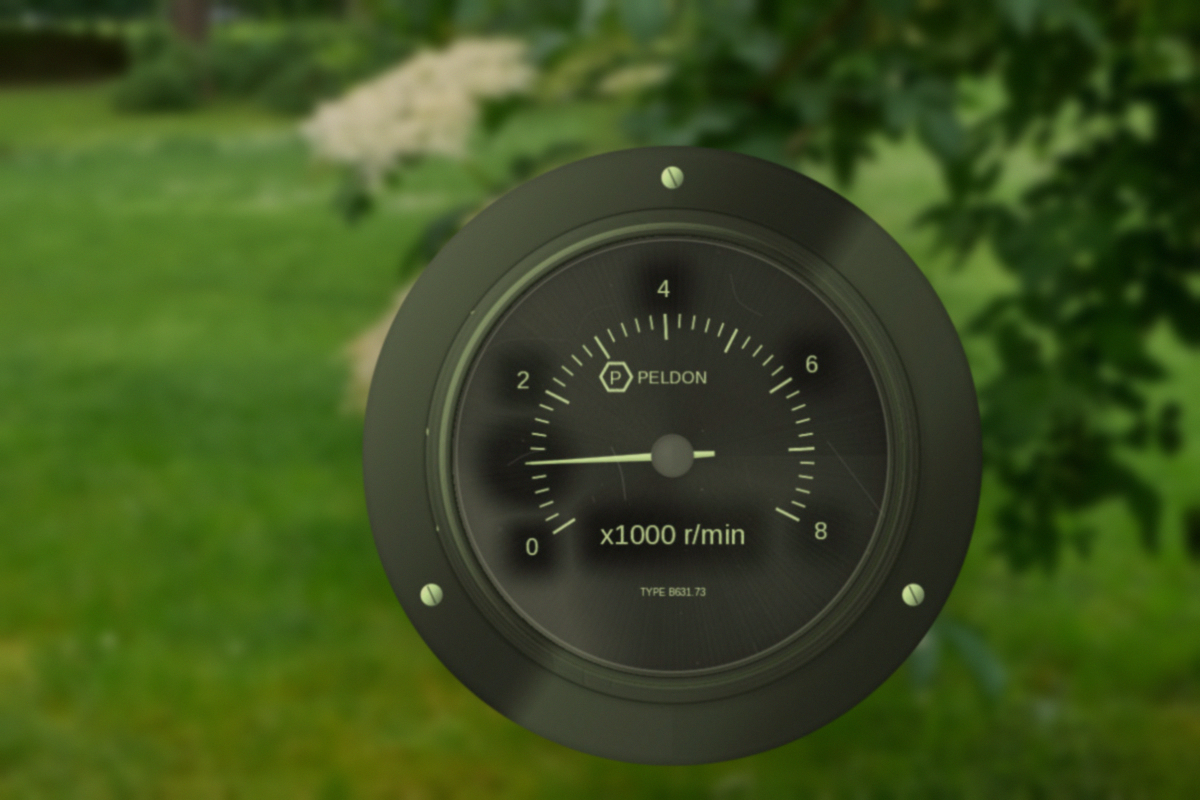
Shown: 1000 rpm
